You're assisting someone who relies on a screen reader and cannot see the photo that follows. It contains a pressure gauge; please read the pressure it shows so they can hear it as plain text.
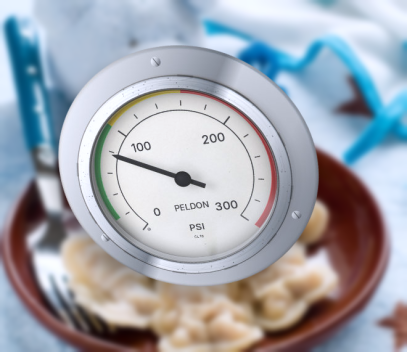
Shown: 80 psi
